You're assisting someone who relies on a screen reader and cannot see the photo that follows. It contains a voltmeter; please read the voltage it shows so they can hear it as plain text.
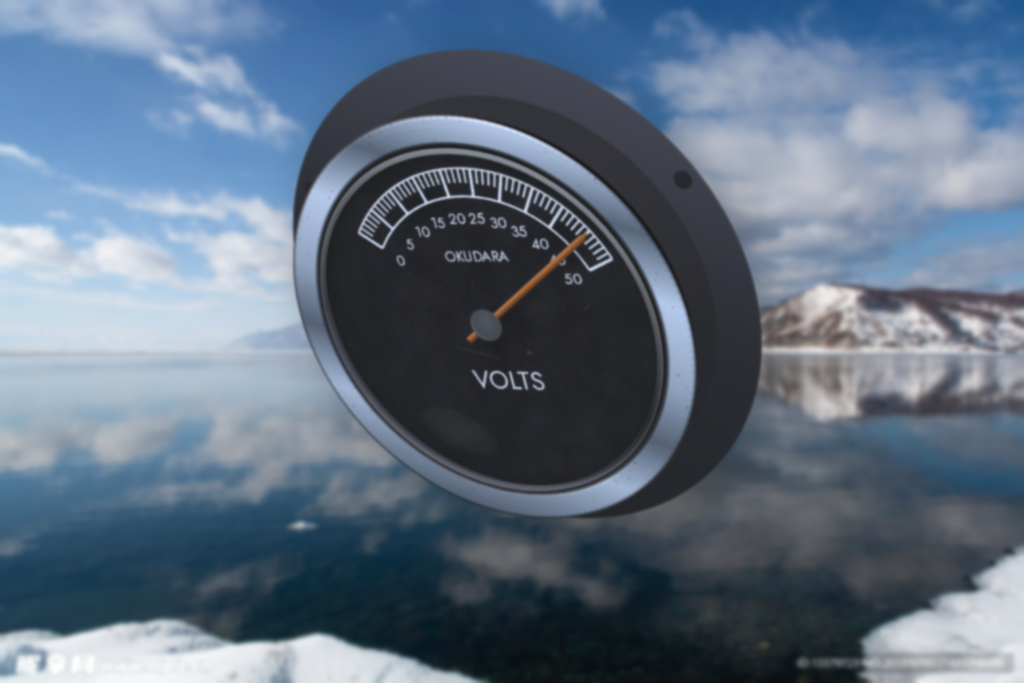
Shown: 45 V
